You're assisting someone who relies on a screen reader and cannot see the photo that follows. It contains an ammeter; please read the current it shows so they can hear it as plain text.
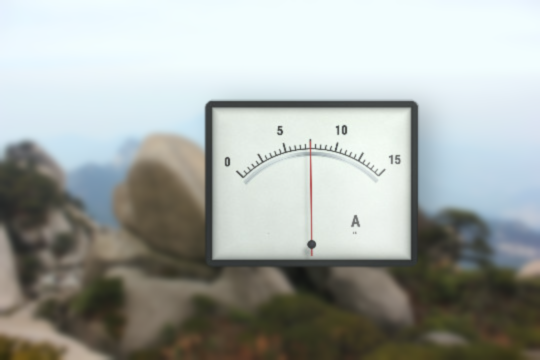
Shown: 7.5 A
